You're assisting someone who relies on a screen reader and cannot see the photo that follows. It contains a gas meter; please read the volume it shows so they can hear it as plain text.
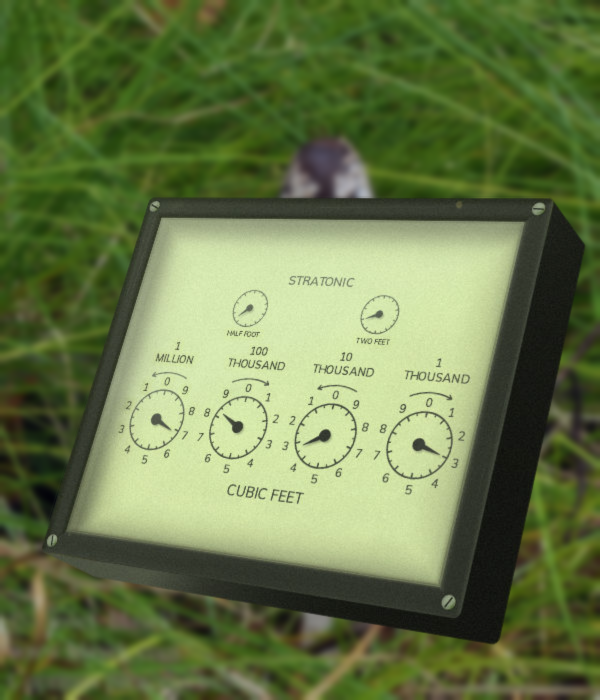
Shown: 683300 ft³
